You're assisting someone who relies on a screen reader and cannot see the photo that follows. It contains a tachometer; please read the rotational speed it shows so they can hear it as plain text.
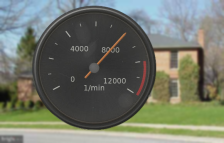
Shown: 8000 rpm
